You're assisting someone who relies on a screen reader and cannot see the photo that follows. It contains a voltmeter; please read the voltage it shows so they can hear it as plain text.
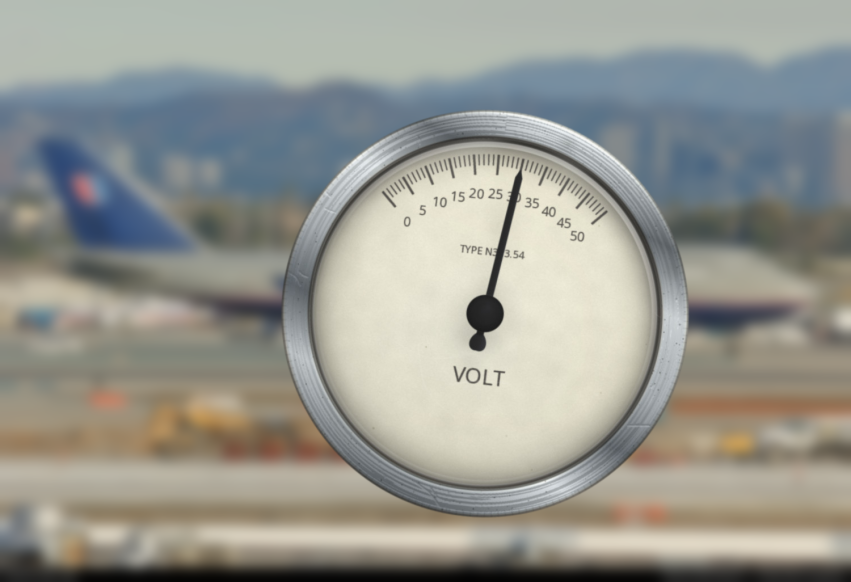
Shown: 30 V
